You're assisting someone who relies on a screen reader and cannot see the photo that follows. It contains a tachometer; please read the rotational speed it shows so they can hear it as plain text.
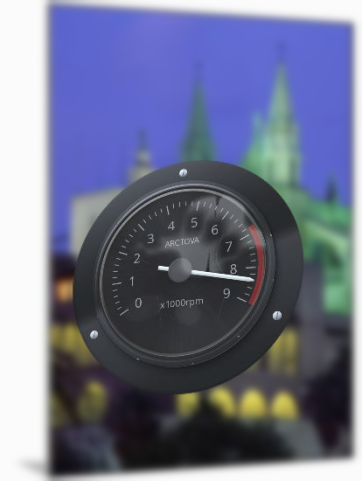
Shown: 8400 rpm
